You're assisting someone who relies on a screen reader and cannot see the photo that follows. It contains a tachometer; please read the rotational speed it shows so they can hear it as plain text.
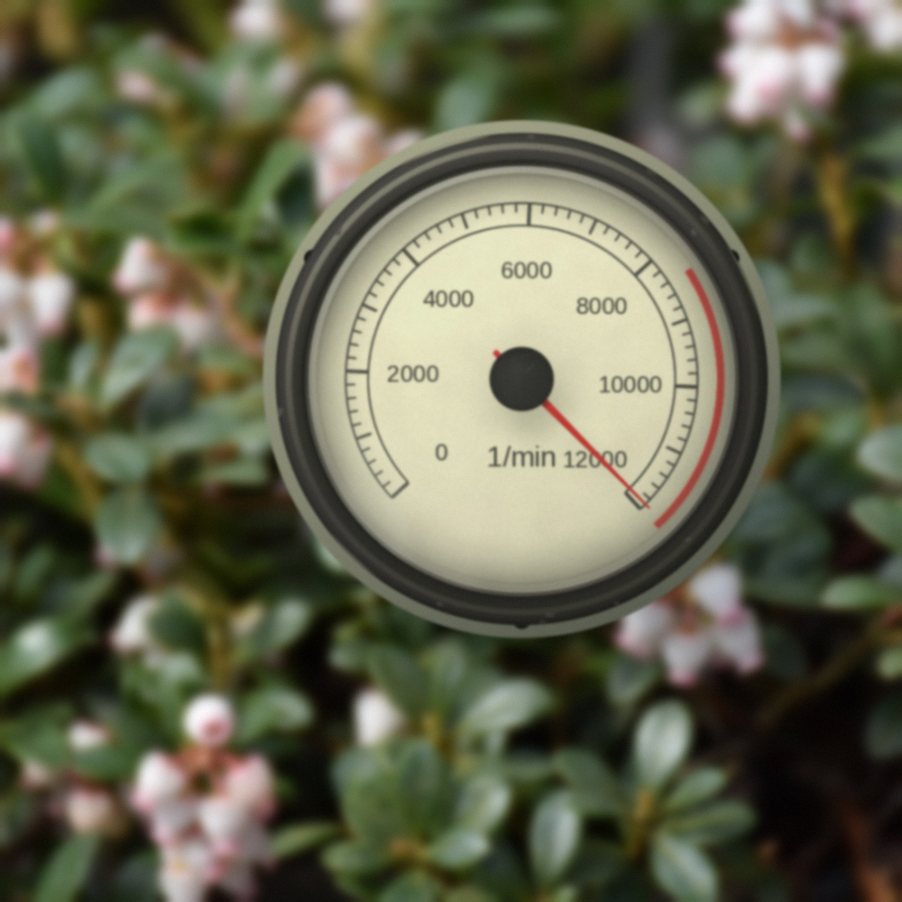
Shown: 11900 rpm
